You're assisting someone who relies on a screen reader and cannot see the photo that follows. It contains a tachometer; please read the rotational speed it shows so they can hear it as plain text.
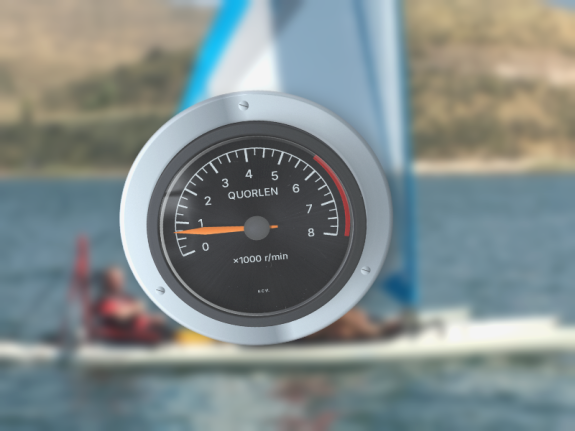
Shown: 750 rpm
